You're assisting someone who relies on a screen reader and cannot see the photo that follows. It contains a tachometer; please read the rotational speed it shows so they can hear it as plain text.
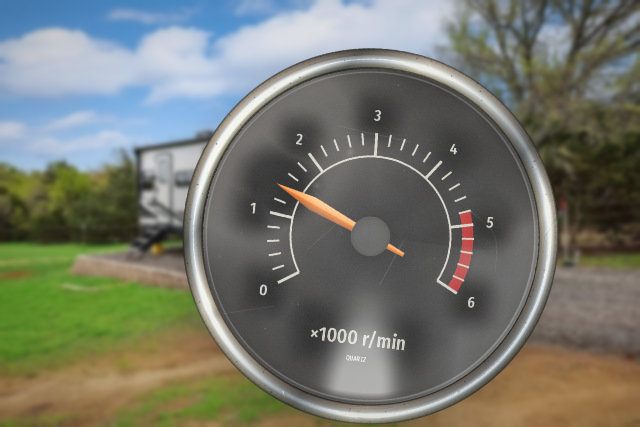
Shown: 1400 rpm
